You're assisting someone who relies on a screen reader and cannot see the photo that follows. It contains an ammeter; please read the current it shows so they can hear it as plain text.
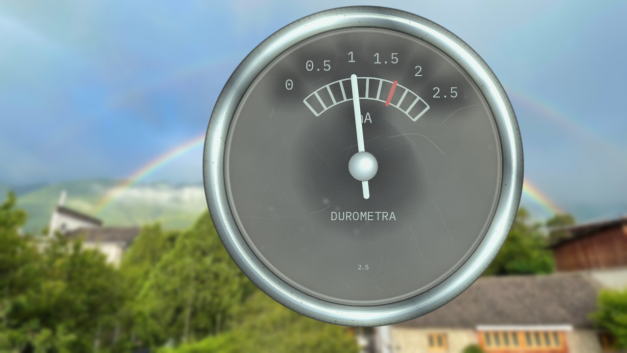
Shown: 1 mA
